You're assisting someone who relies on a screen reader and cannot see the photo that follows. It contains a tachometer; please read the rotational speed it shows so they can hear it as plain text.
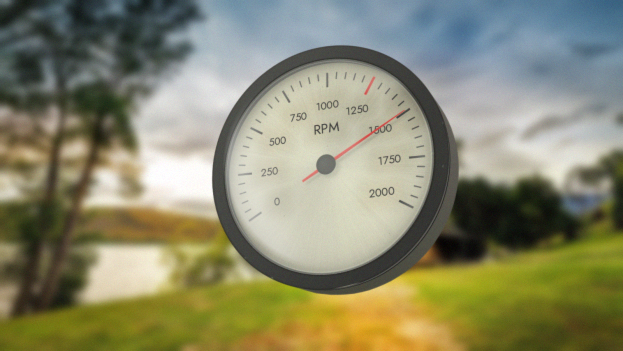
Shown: 1500 rpm
